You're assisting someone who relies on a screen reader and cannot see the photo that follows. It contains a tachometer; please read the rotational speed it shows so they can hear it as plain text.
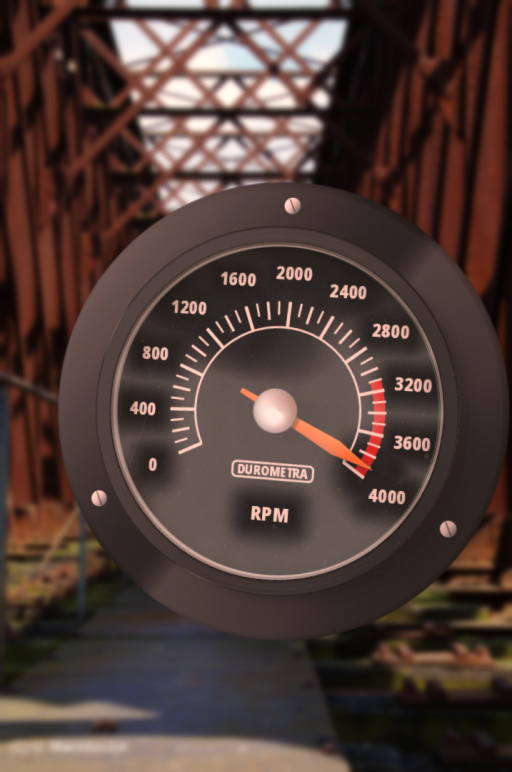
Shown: 3900 rpm
